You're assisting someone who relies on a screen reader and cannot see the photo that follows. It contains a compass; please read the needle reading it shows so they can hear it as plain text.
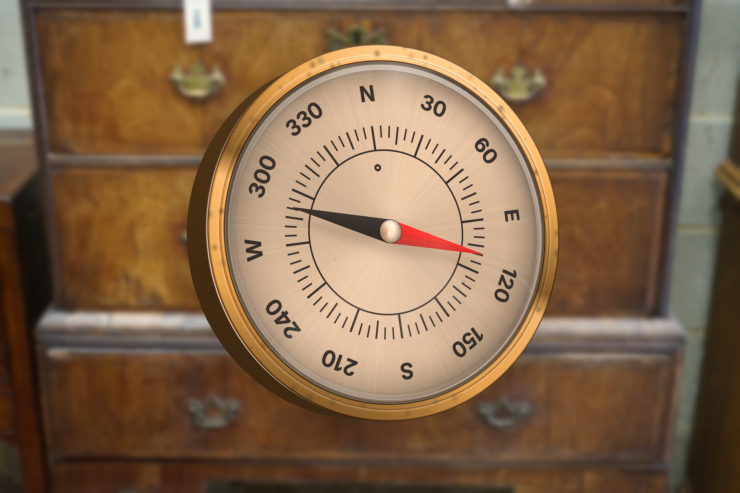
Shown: 110 °
